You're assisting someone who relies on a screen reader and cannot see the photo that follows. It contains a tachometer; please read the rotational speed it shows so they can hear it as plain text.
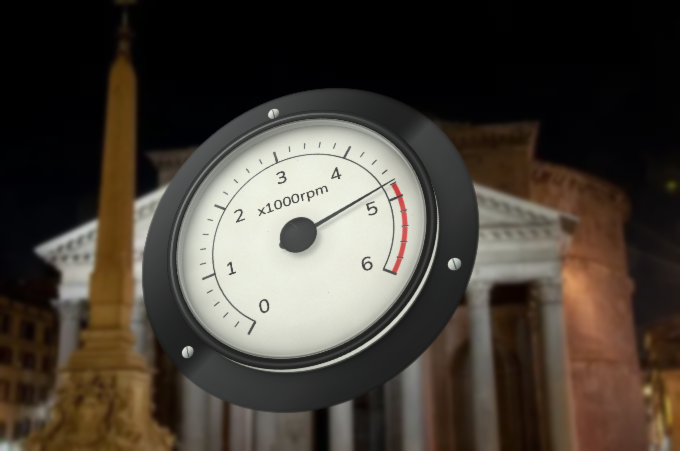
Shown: 4800 rpm
